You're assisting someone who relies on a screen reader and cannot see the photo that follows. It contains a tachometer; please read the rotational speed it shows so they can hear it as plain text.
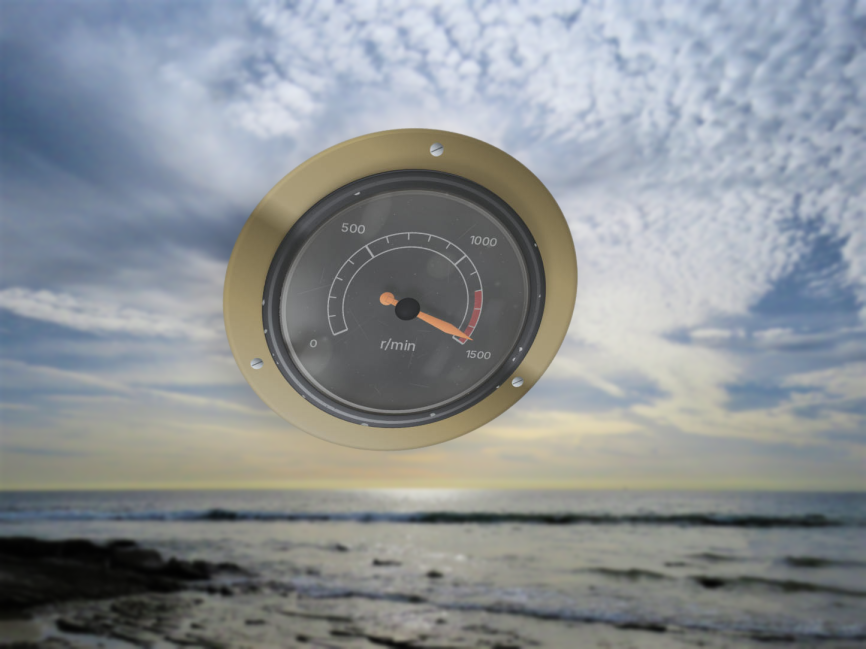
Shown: 1450 rpm
